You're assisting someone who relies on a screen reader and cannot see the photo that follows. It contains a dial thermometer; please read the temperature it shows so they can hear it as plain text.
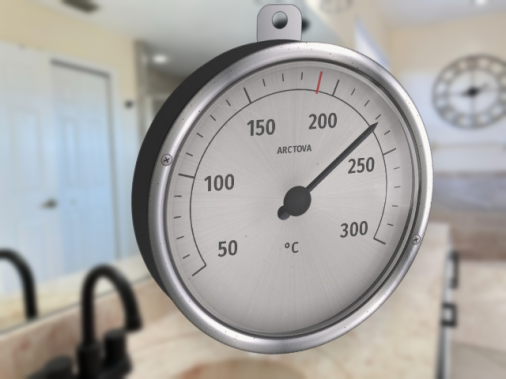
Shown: 230 °C
